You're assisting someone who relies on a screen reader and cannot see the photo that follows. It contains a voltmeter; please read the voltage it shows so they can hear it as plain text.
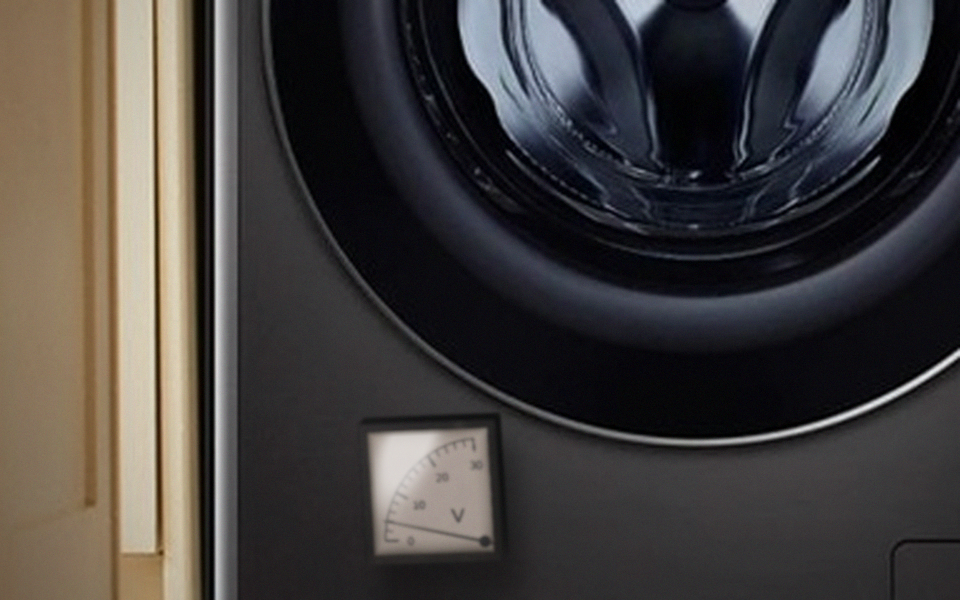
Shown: 4 V
